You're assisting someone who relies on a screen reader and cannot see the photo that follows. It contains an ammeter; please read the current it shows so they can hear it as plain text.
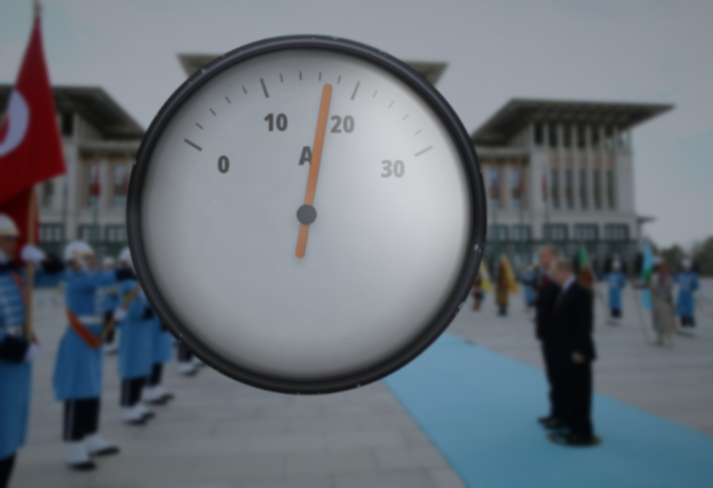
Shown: 17 A
